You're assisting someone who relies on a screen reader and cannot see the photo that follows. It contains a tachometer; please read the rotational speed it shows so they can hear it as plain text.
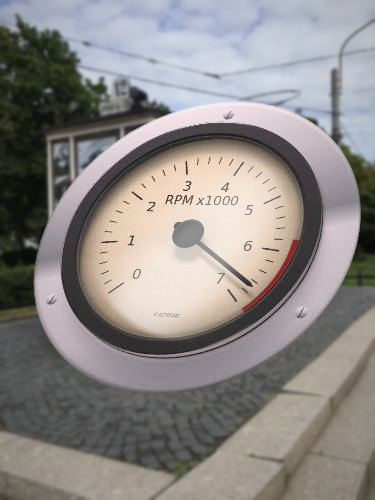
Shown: 6700 rpm
